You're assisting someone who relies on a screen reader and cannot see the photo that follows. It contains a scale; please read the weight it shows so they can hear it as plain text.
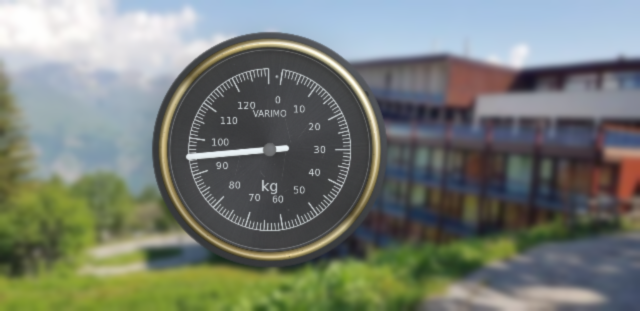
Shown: 95 kg
